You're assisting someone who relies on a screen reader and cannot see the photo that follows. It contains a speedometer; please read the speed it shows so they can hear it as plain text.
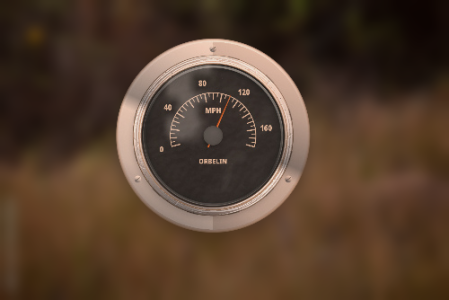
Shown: 110 mph
